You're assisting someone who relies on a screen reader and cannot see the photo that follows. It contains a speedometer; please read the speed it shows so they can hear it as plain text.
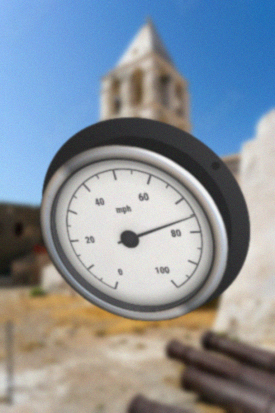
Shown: 75 mph
